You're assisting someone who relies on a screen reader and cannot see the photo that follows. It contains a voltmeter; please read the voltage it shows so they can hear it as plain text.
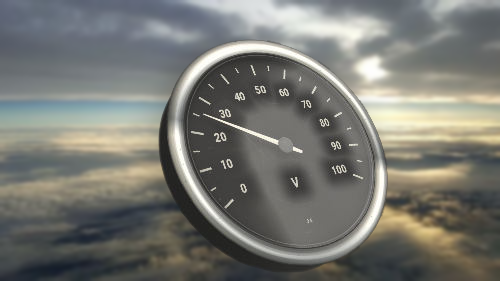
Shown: 25 V
